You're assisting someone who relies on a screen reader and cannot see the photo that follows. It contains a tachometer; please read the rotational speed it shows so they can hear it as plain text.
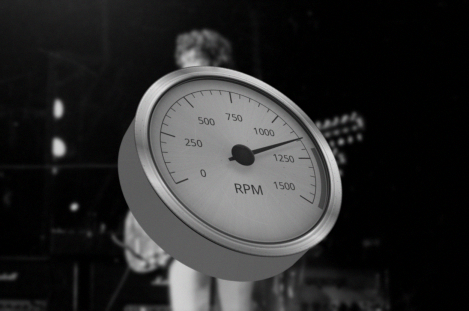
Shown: 1150 rpm
